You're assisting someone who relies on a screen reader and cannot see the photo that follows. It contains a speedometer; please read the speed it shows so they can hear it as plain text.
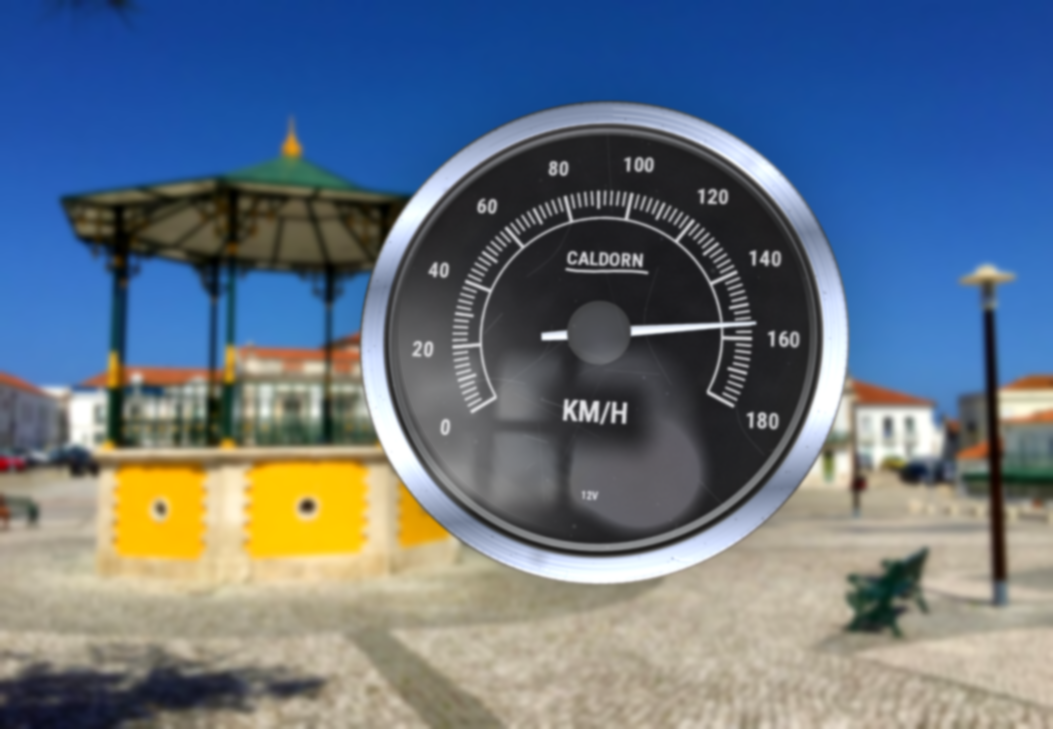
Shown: 156 km/h
